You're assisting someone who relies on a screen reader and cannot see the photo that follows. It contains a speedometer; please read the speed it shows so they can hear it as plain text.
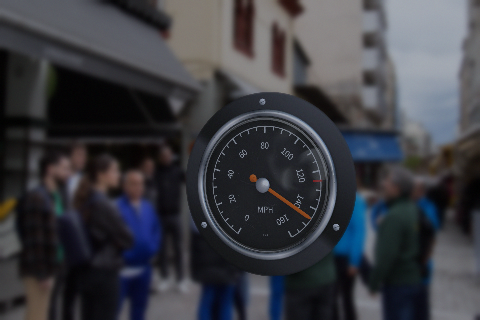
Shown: 145 mph
